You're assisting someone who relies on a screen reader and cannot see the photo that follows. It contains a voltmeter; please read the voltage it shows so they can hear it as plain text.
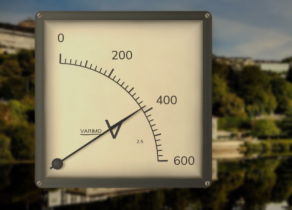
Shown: 380 V
